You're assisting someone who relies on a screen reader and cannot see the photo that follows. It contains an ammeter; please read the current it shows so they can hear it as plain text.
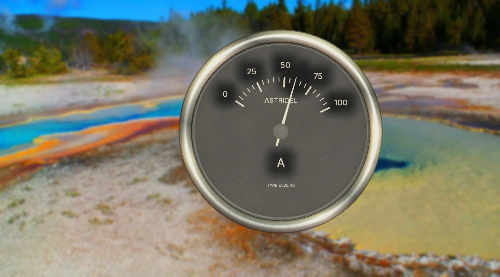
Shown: 60 A
